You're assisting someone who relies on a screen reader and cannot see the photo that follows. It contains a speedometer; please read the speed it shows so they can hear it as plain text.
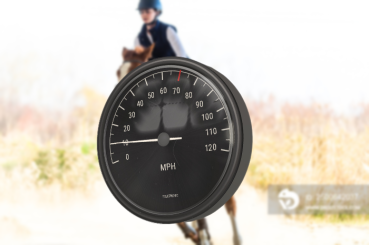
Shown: 10 mph
